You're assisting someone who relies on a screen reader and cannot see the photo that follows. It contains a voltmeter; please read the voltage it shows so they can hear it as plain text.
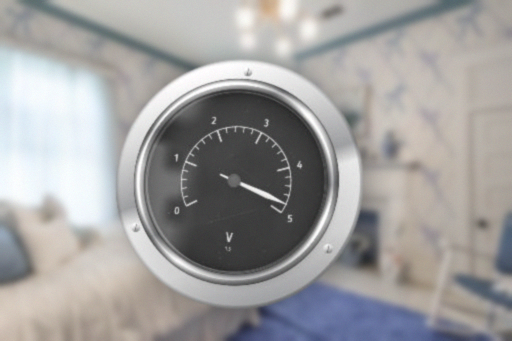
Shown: 4.8 V
